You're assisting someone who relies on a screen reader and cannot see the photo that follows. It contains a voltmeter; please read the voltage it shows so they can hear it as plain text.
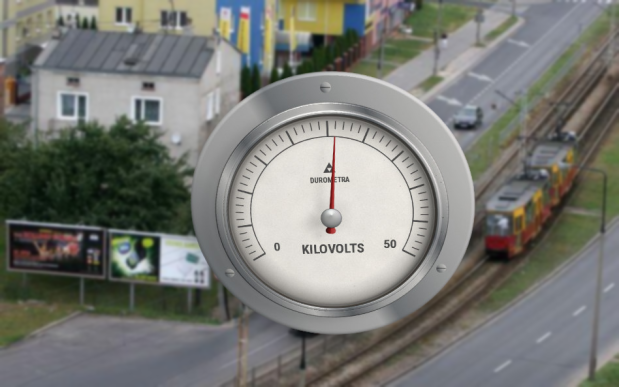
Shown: 26 kV
